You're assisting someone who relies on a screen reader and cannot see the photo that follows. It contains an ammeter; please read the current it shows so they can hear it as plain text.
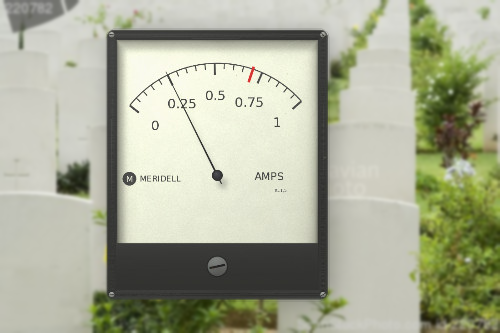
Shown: 0.25 A
